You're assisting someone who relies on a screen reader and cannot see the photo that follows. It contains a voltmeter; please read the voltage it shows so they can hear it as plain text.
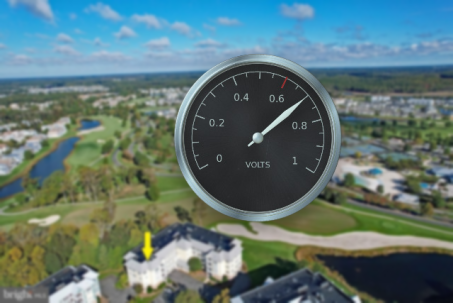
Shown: 0.7 V
